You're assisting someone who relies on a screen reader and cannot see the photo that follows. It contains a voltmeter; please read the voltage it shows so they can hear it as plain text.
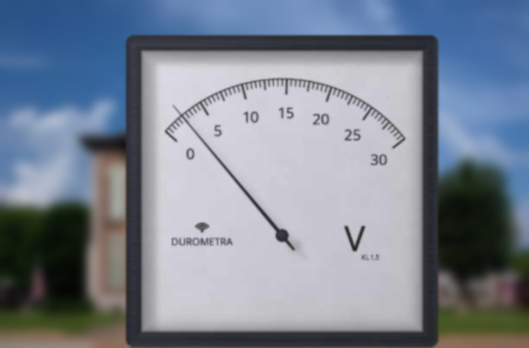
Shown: 2.5 V
